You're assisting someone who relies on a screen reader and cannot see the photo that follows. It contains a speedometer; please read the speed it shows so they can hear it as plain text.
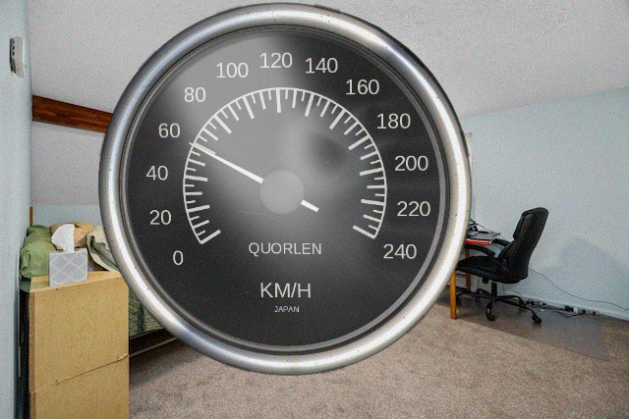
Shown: 60 km/h
